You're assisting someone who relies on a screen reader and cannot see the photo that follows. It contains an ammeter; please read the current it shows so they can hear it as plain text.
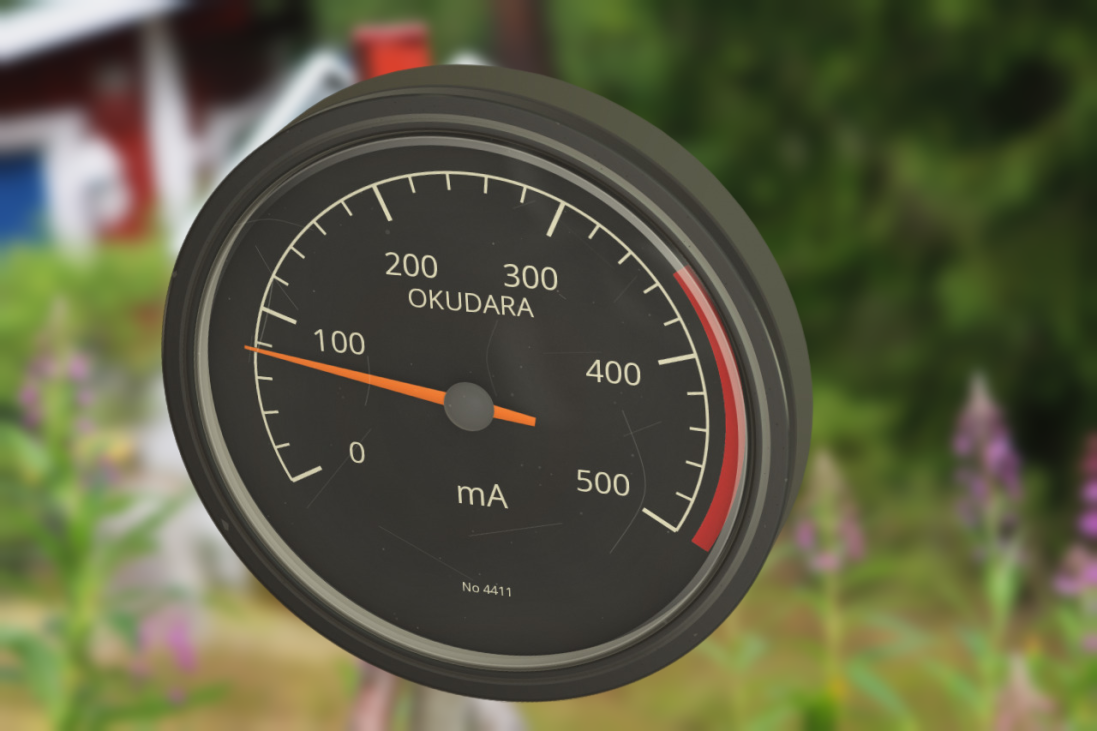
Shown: 80 mA
